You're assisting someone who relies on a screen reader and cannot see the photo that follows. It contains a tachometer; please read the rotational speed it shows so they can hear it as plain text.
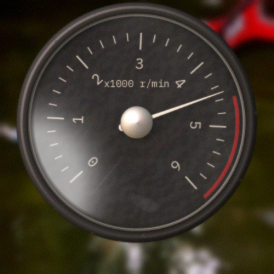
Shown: 4500 rpm
